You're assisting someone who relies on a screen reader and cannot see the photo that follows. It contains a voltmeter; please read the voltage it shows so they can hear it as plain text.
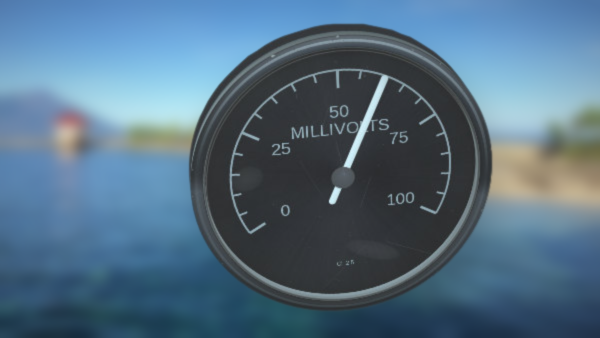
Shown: 60 mV
